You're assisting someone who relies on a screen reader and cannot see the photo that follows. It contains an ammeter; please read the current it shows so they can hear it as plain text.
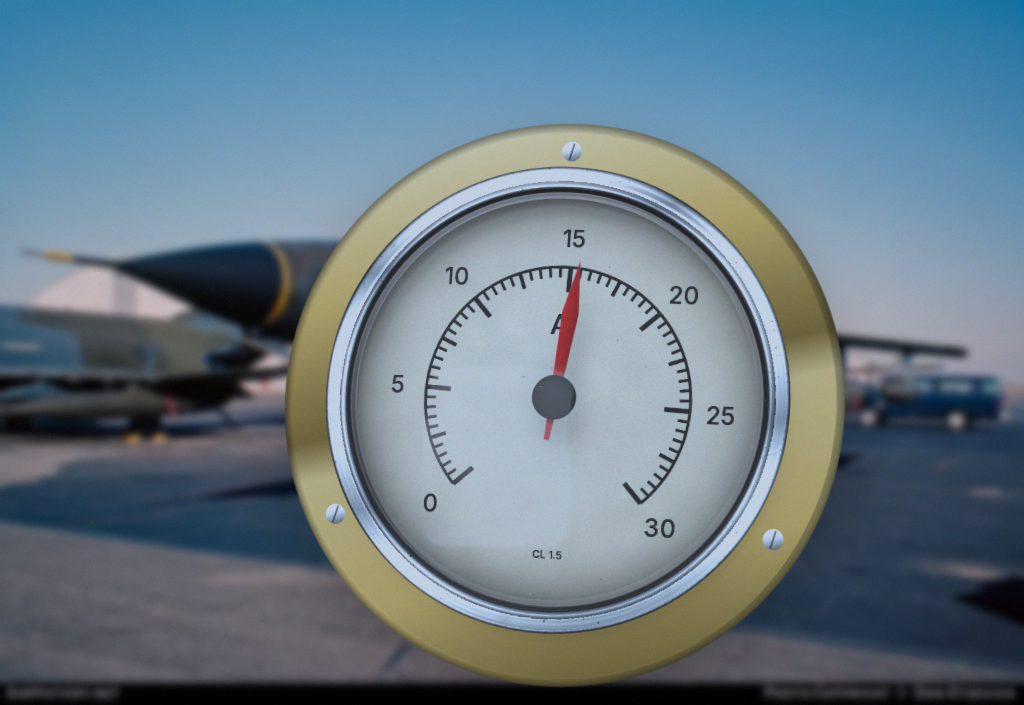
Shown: 15.5 A
